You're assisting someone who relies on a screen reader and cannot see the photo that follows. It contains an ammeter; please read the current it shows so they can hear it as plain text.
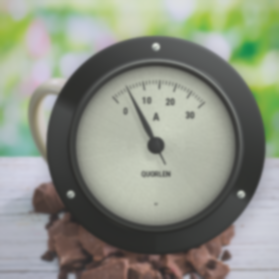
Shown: 5 A
